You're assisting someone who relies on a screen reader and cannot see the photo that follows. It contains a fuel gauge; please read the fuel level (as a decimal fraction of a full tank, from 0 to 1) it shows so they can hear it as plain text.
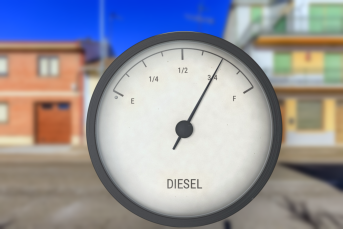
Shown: 0.75
